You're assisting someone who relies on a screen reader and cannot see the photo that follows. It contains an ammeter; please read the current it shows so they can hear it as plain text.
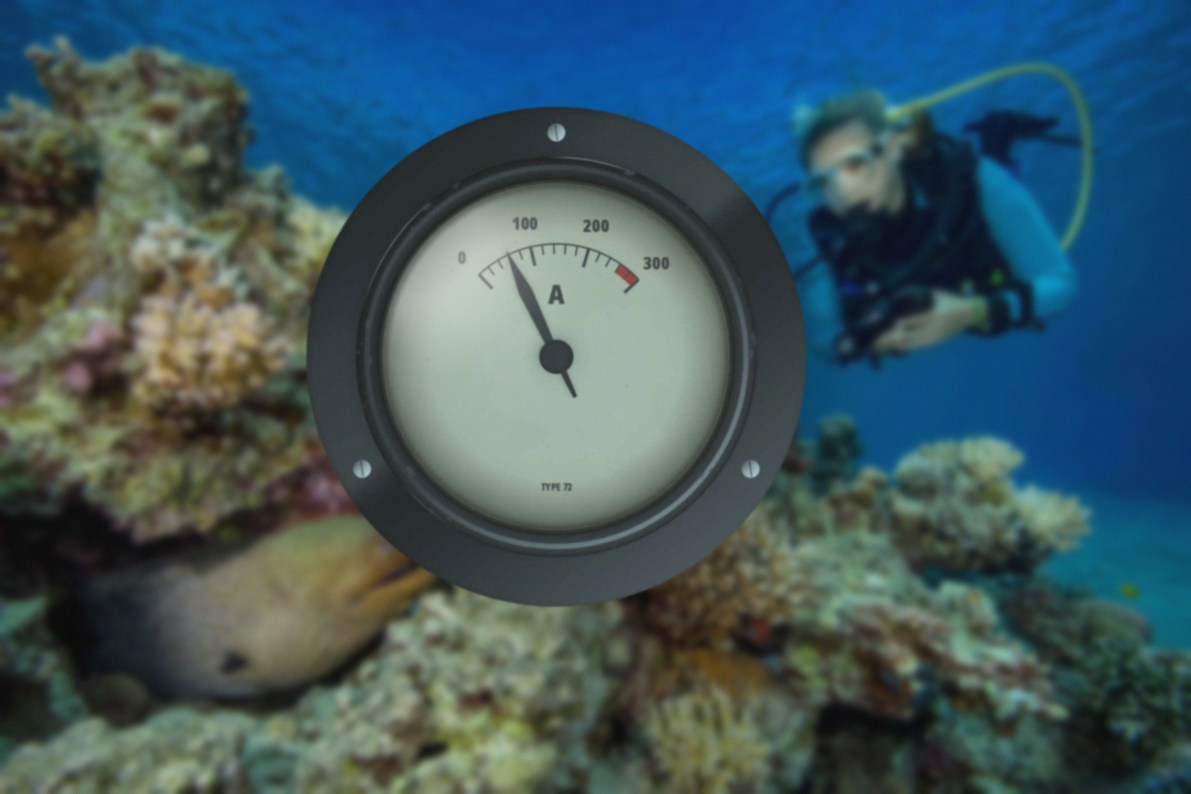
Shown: 60 A
